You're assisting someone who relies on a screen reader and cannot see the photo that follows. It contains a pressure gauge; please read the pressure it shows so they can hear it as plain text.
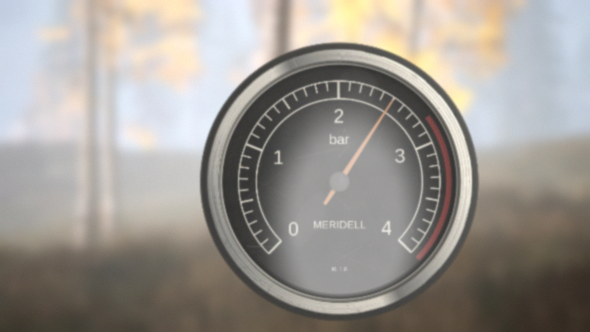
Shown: 2.5 bar
